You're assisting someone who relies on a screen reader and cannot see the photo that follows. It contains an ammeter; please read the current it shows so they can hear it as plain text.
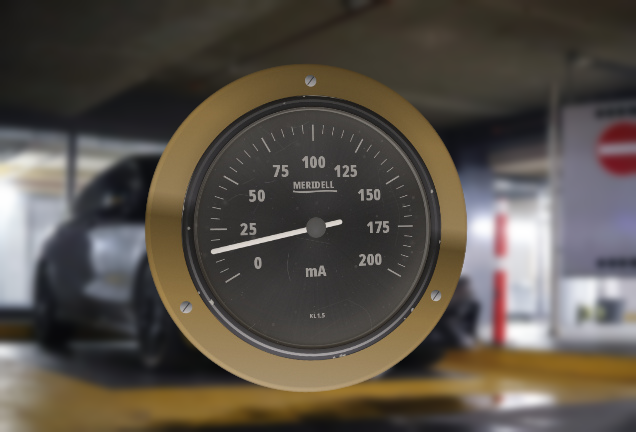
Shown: 15 mA
